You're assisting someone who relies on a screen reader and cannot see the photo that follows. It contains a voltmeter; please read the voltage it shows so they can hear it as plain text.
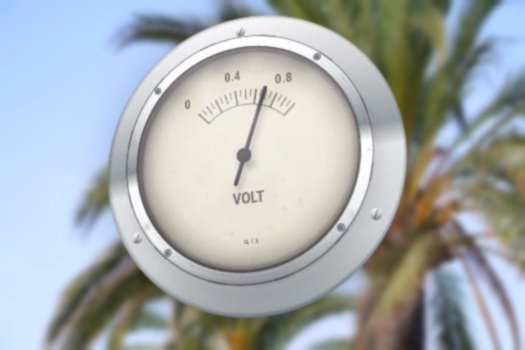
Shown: 0.7 V
